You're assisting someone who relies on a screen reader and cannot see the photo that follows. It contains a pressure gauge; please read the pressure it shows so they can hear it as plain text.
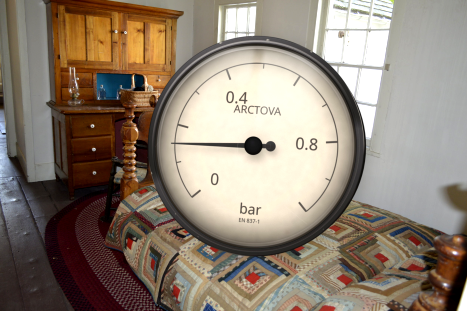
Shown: 0.15 bar
